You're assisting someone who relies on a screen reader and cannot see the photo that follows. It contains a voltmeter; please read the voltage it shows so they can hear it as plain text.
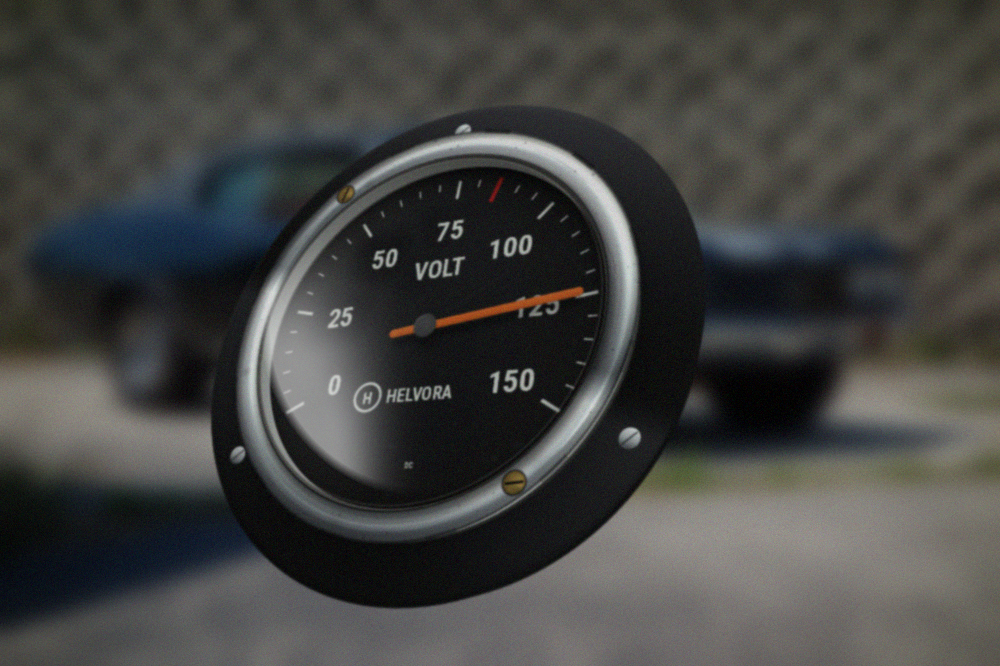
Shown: 125 V
